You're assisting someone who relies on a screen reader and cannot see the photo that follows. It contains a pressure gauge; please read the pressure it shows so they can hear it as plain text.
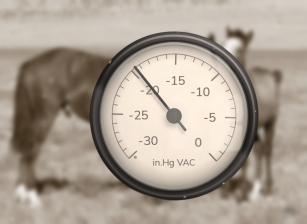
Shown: -19.5 inHg
